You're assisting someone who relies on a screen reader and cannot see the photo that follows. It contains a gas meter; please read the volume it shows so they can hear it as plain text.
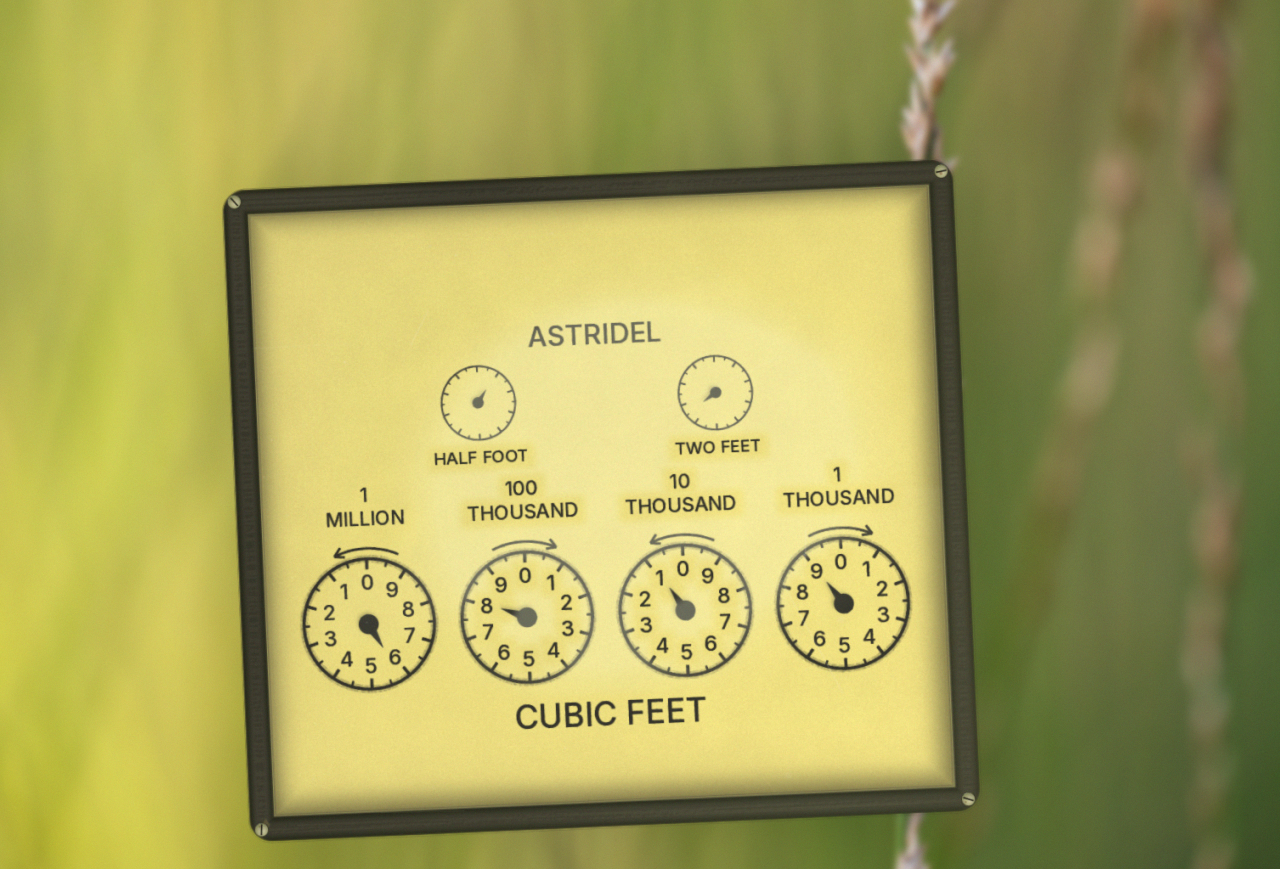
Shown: 580900 ft³
